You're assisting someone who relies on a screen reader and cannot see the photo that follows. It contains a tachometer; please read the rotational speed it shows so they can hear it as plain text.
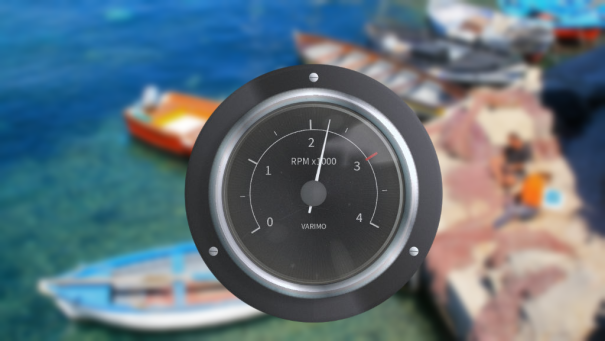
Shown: 2250 rpm
